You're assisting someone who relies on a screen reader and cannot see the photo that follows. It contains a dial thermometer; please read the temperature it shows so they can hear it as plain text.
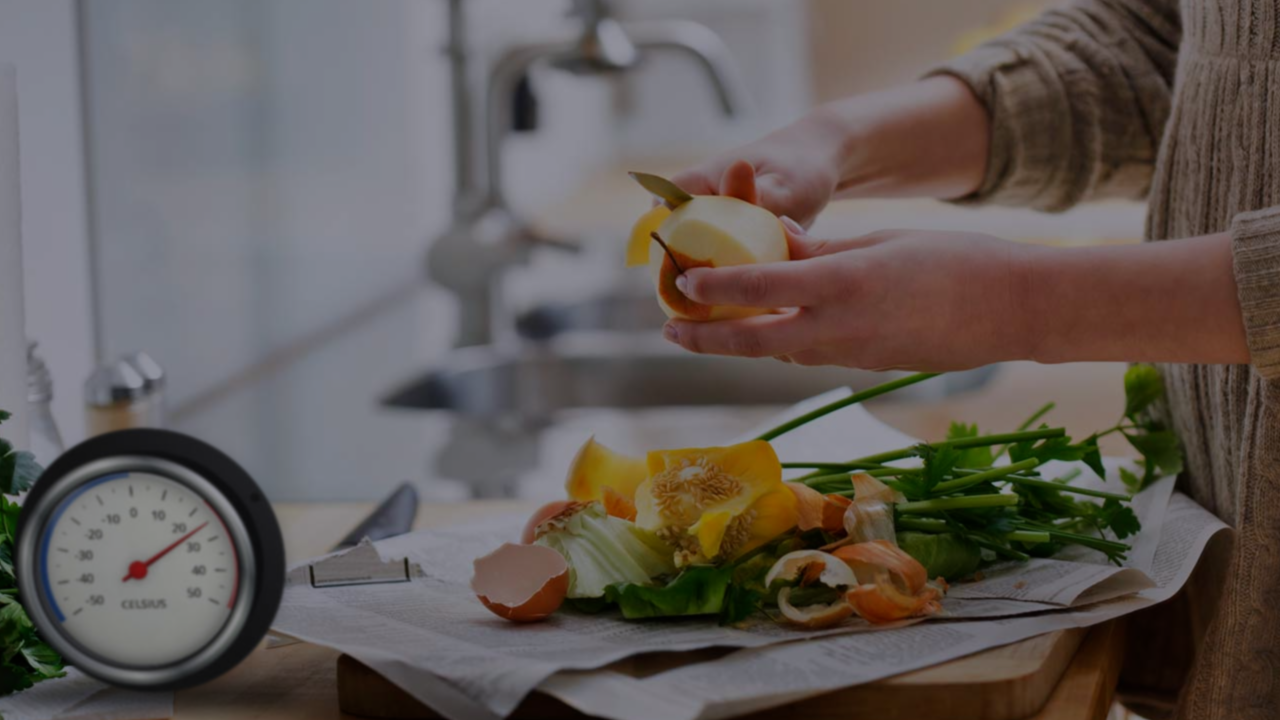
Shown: 25 °C
